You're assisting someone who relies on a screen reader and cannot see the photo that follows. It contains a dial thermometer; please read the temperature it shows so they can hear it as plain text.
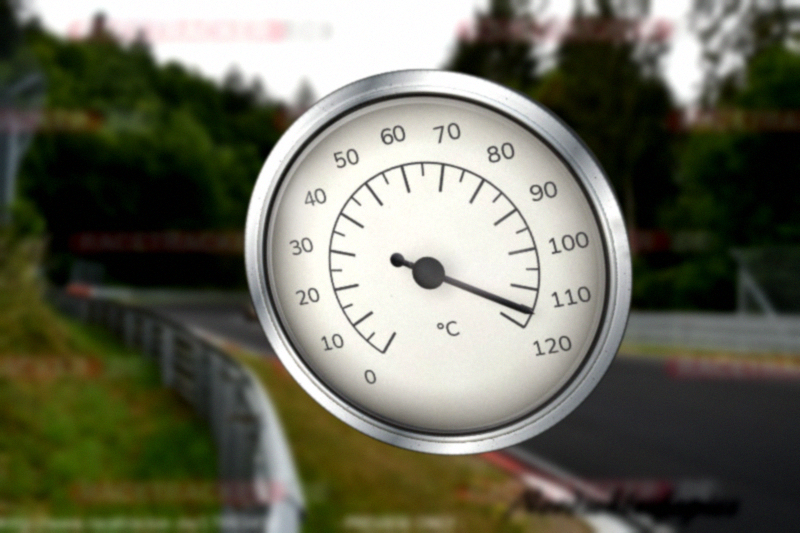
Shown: 115 °C
